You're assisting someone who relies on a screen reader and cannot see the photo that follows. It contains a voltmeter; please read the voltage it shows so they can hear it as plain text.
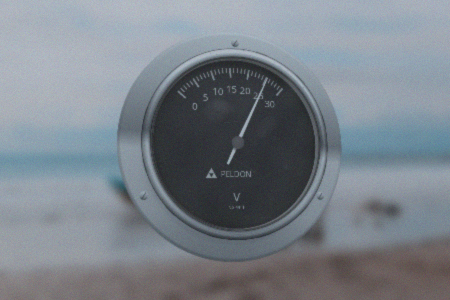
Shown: 25 V
